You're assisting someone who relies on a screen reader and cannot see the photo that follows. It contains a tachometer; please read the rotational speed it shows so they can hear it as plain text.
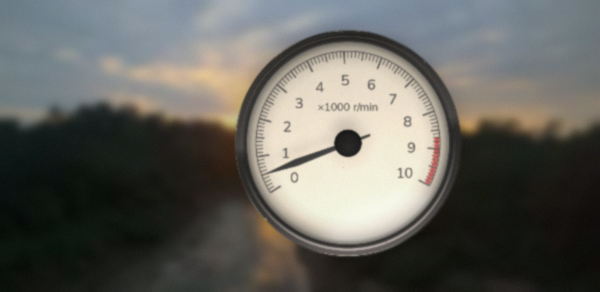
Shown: 500 rpm
